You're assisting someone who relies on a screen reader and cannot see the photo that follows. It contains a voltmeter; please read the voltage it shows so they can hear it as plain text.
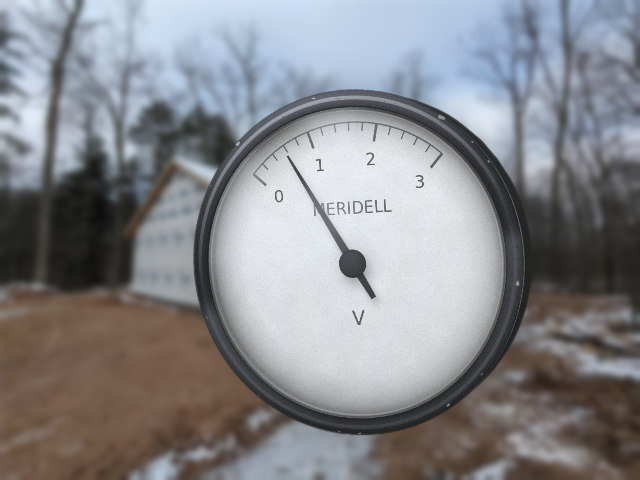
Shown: 0.6 V
